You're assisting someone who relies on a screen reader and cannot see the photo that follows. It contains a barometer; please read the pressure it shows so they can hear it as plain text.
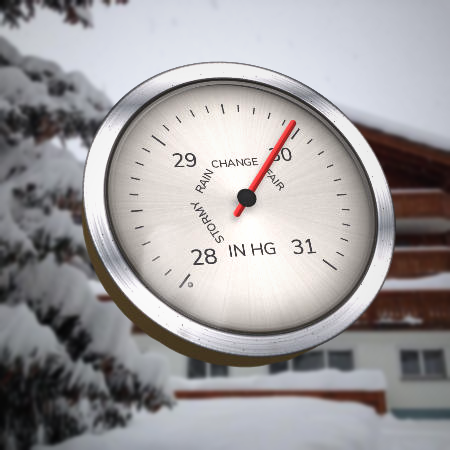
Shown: 29.95 inHg
